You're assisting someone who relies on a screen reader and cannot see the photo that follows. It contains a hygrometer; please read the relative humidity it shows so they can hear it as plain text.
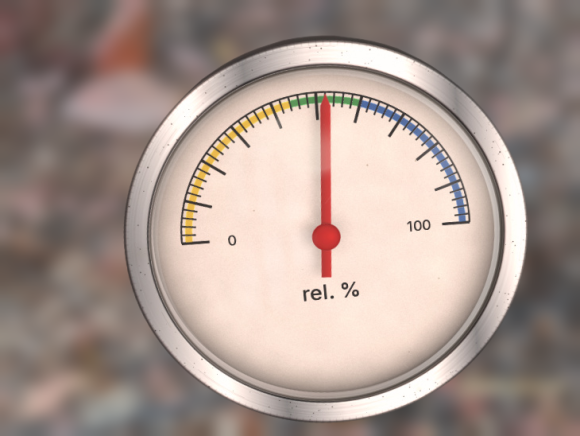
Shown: 52 %
